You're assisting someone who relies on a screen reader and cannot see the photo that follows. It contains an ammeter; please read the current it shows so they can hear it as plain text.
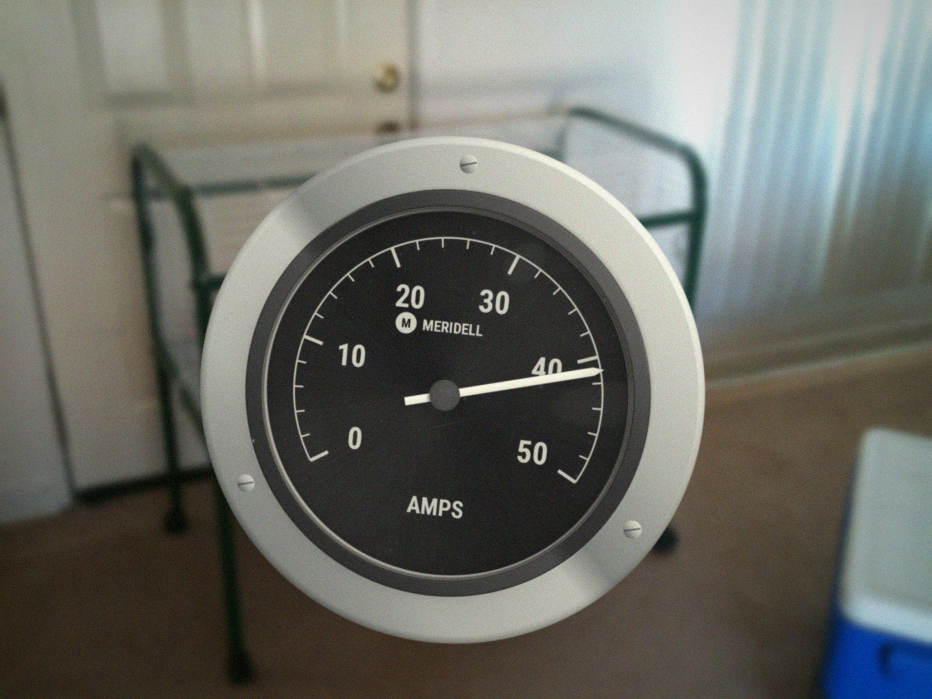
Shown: 41 A
